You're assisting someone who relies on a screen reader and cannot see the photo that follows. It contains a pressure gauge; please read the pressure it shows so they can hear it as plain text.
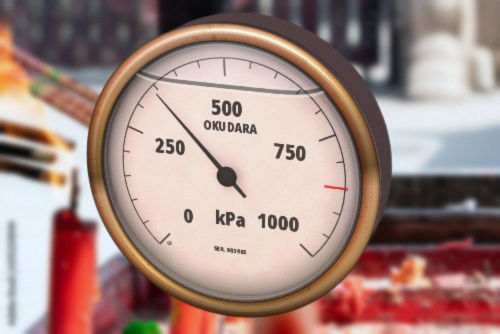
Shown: 350 kPa
